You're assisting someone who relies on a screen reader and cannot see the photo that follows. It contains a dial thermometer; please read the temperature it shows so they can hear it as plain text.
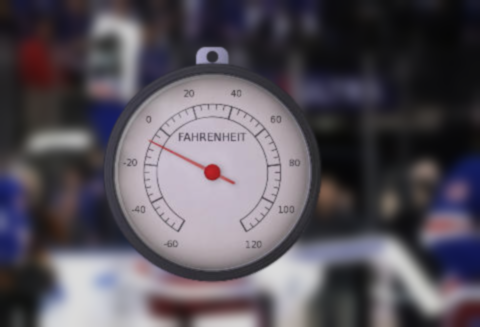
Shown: -8 °F
